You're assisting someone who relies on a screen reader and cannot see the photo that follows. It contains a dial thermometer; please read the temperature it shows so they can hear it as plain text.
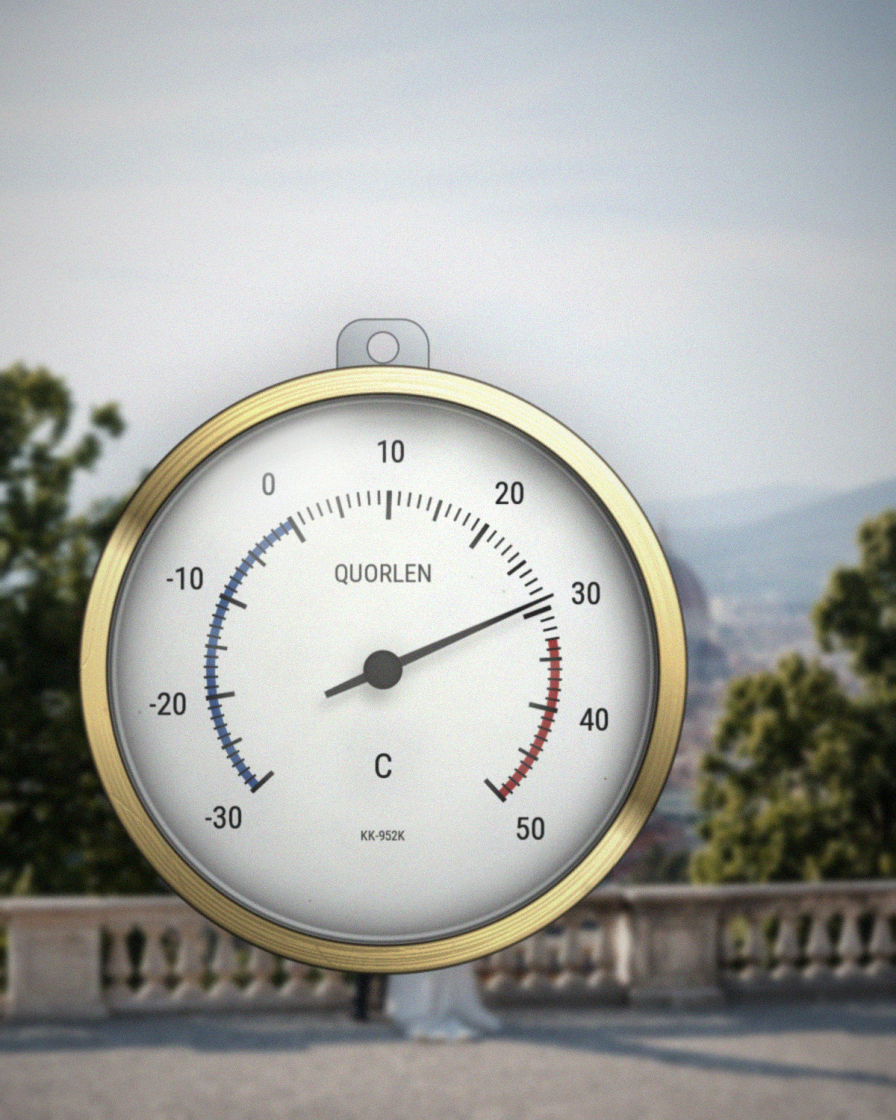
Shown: 29 °C
